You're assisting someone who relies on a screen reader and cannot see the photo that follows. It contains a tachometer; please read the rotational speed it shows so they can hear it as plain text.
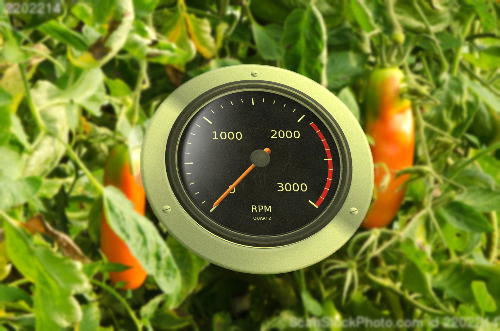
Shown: 0 rpm
